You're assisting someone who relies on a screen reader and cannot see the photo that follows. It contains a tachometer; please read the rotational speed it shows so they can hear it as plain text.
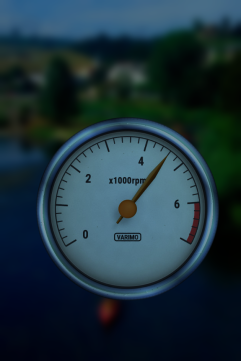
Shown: 4600 rpm
